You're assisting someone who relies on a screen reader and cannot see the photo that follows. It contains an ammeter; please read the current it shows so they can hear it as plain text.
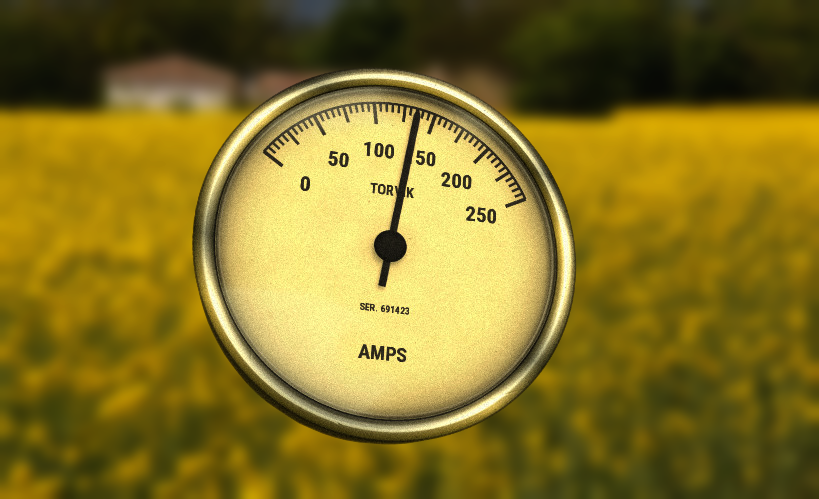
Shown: 135 A
